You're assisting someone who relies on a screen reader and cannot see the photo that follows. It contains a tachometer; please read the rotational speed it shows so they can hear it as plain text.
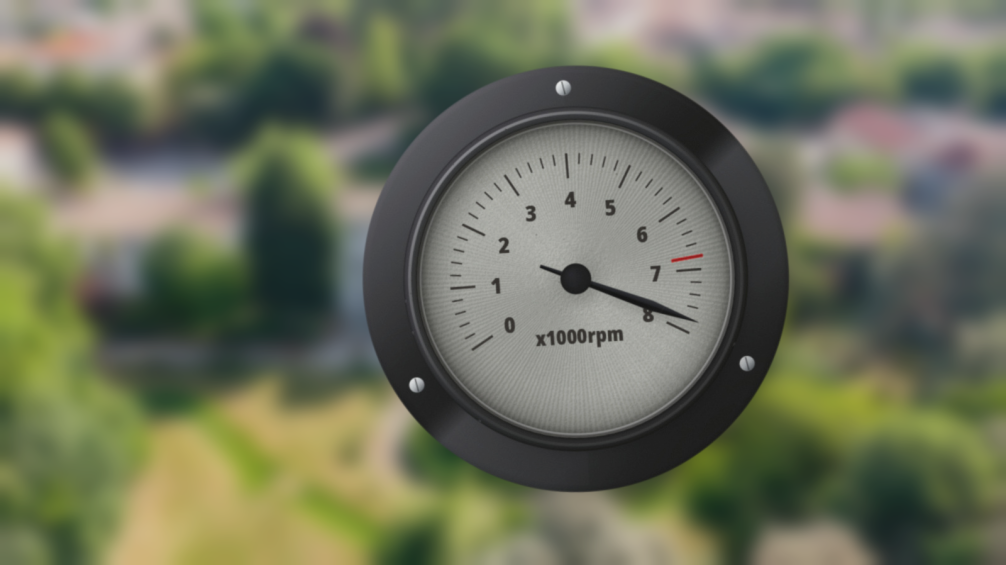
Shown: 7800 rpm
